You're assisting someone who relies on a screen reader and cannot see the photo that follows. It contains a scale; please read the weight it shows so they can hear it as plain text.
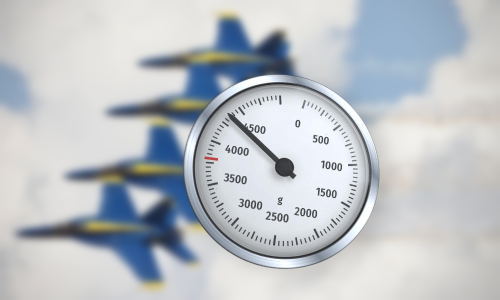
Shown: 4350 g
